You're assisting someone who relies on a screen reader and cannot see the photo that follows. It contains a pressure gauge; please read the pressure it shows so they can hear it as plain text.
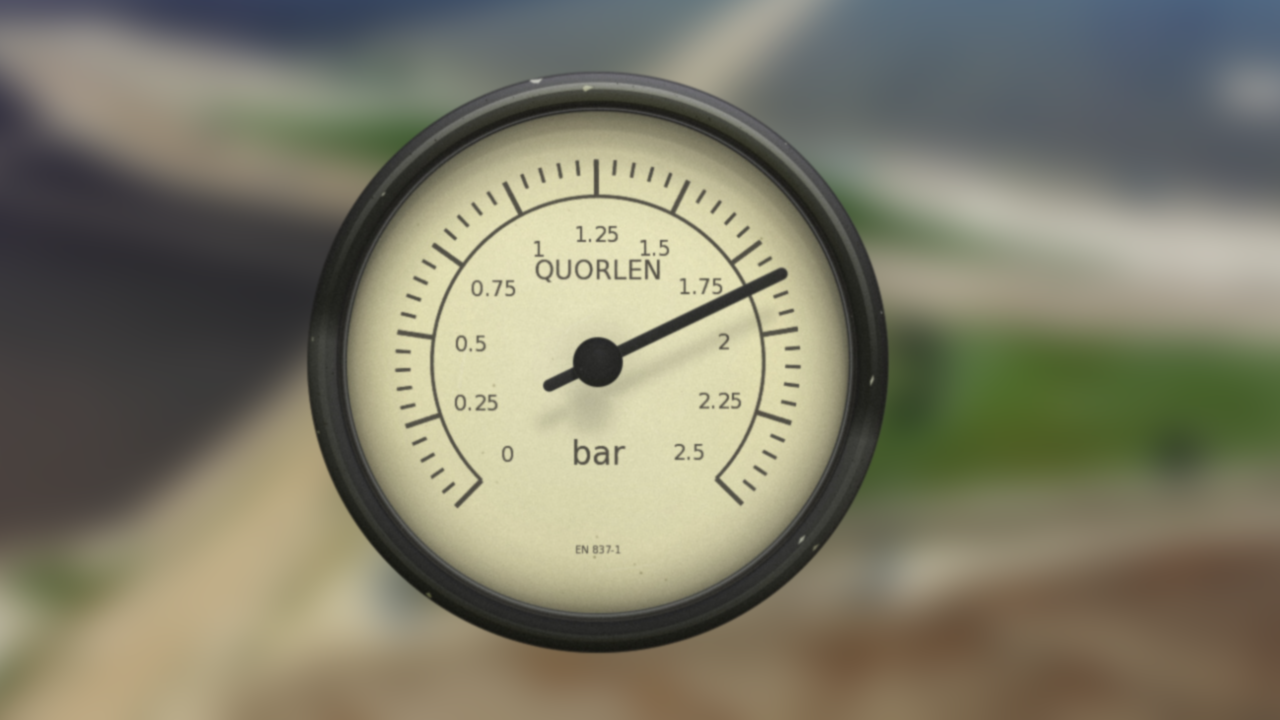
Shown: 1.85 bar
